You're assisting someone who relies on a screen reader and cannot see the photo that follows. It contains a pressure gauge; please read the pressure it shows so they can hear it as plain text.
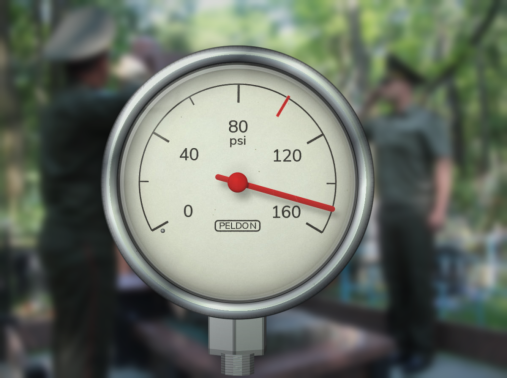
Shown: 150 psi
